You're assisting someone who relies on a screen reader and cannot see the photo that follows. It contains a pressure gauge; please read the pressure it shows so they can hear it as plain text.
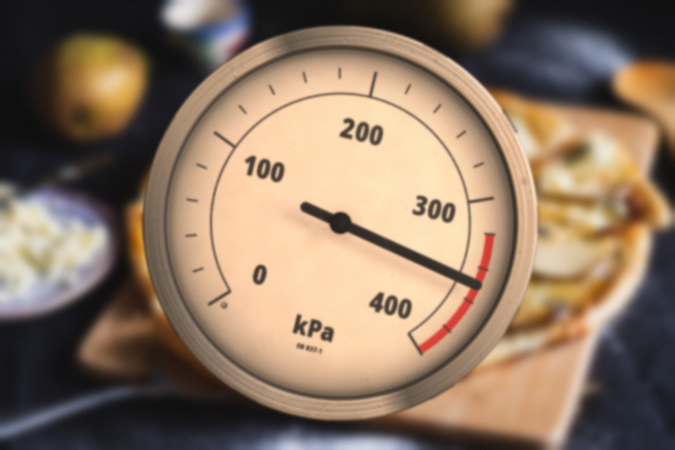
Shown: 350 kPa
